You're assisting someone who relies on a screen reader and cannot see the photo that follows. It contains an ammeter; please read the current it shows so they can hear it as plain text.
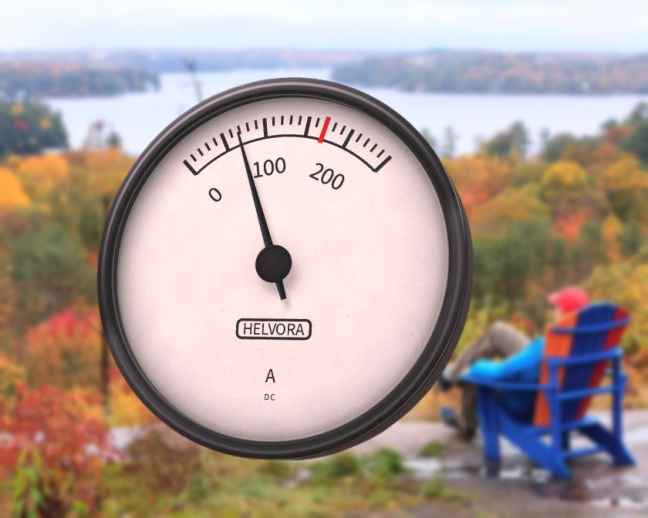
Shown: 70 A
